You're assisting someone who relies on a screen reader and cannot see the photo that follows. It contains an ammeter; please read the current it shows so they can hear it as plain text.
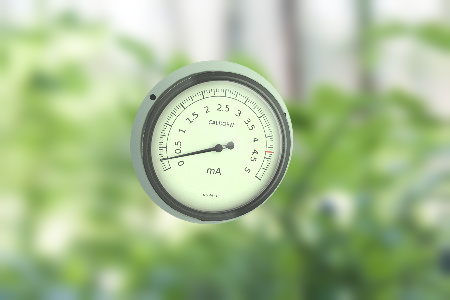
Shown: 0.25 mA
